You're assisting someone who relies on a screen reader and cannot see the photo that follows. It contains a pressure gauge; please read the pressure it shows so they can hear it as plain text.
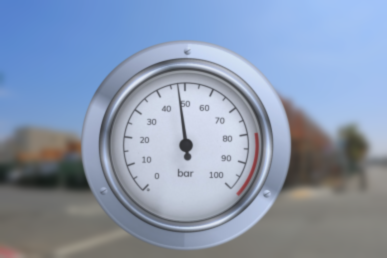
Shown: 47.5 bar
